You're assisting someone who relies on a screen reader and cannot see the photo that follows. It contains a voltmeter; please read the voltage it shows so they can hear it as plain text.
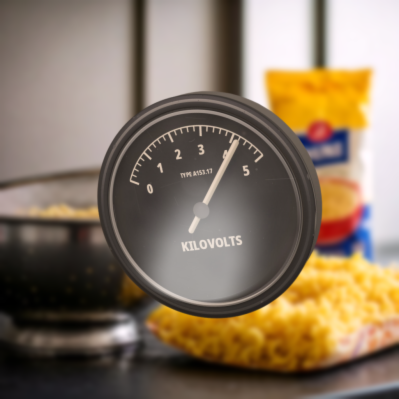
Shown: 4.2 kV
